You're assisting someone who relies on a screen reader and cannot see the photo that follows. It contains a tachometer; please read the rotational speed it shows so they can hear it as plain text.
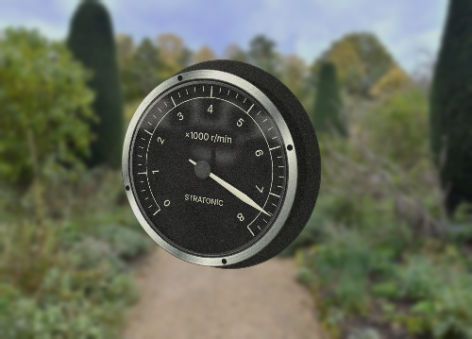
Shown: 7400 rpm
